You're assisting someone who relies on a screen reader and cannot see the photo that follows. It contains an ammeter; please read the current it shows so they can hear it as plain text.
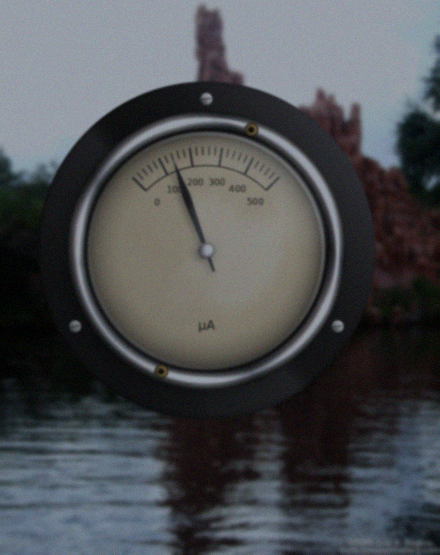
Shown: 140 µA
